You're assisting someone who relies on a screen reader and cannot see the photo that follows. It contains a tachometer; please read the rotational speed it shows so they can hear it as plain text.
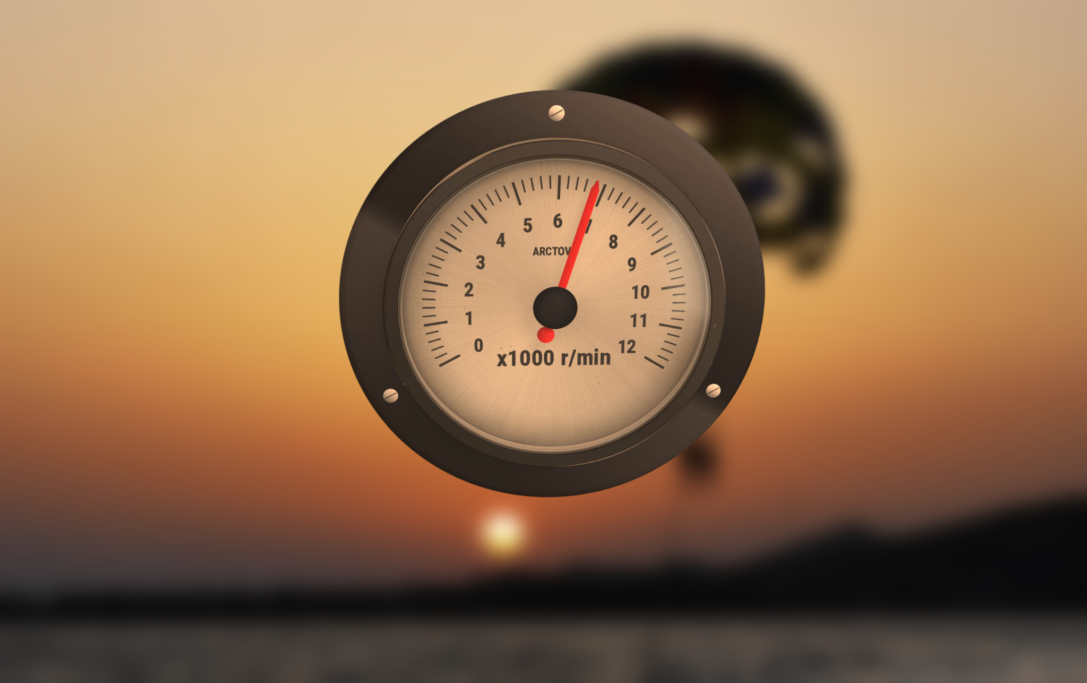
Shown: 6800 rpm
